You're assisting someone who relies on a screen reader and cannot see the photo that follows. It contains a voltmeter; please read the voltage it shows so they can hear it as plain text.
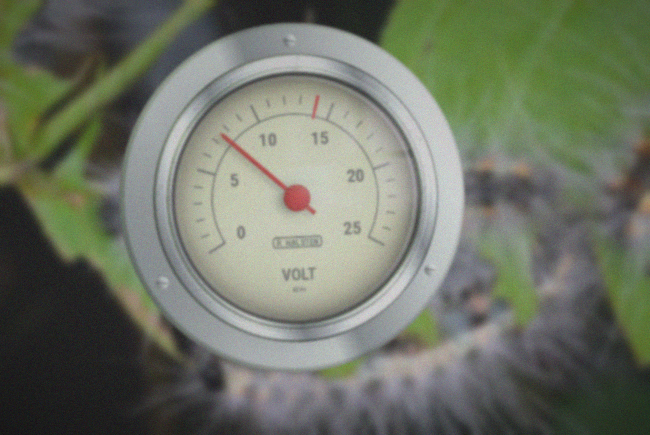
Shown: 7.5 V
